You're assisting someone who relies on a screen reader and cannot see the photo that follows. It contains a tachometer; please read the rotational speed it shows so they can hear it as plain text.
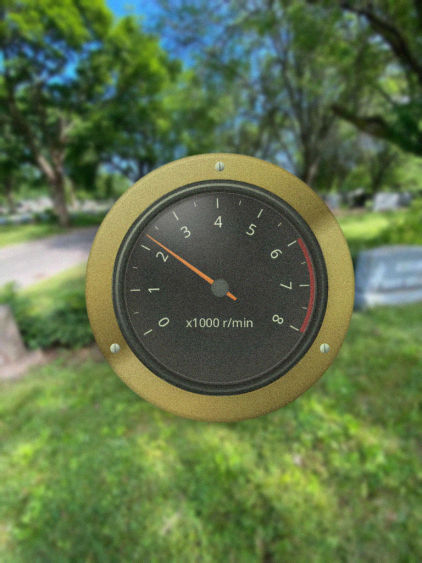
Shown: 2250 rpm
